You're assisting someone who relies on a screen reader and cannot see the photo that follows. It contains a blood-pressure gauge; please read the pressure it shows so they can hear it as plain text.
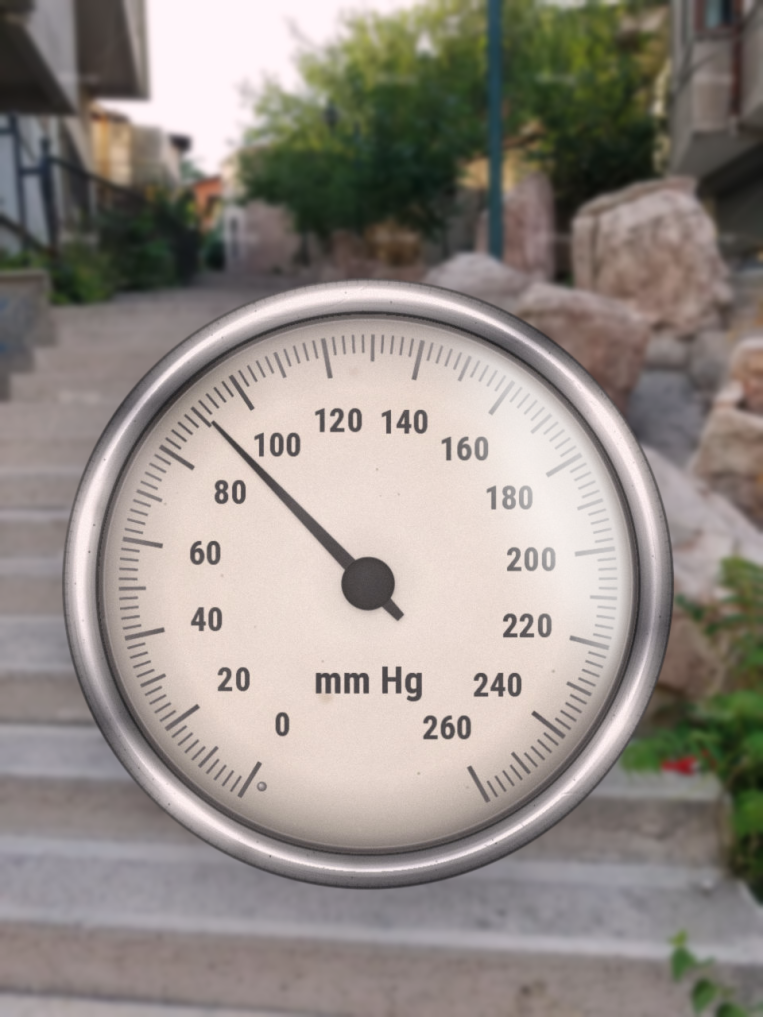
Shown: 91 mmHg
